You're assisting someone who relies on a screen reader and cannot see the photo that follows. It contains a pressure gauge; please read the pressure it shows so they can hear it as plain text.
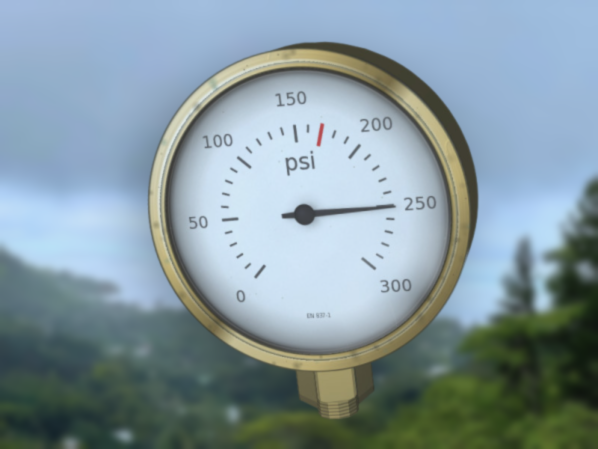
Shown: 250 psi
